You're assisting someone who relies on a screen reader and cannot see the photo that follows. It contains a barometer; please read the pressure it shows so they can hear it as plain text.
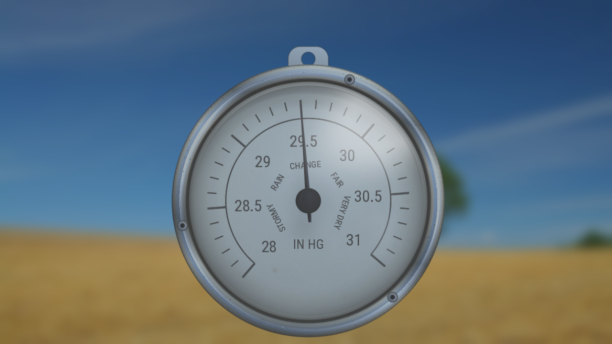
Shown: 29.5 inHg
